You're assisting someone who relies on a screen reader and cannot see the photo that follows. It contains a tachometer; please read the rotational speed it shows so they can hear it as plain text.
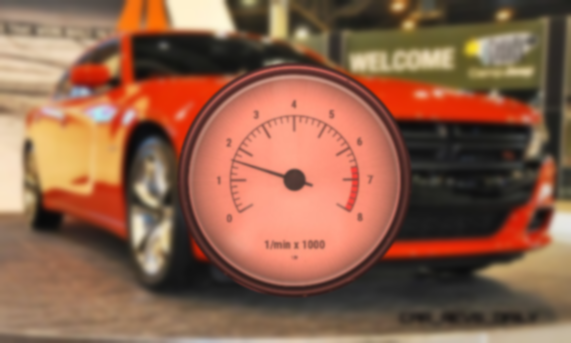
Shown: 1600 rpm
